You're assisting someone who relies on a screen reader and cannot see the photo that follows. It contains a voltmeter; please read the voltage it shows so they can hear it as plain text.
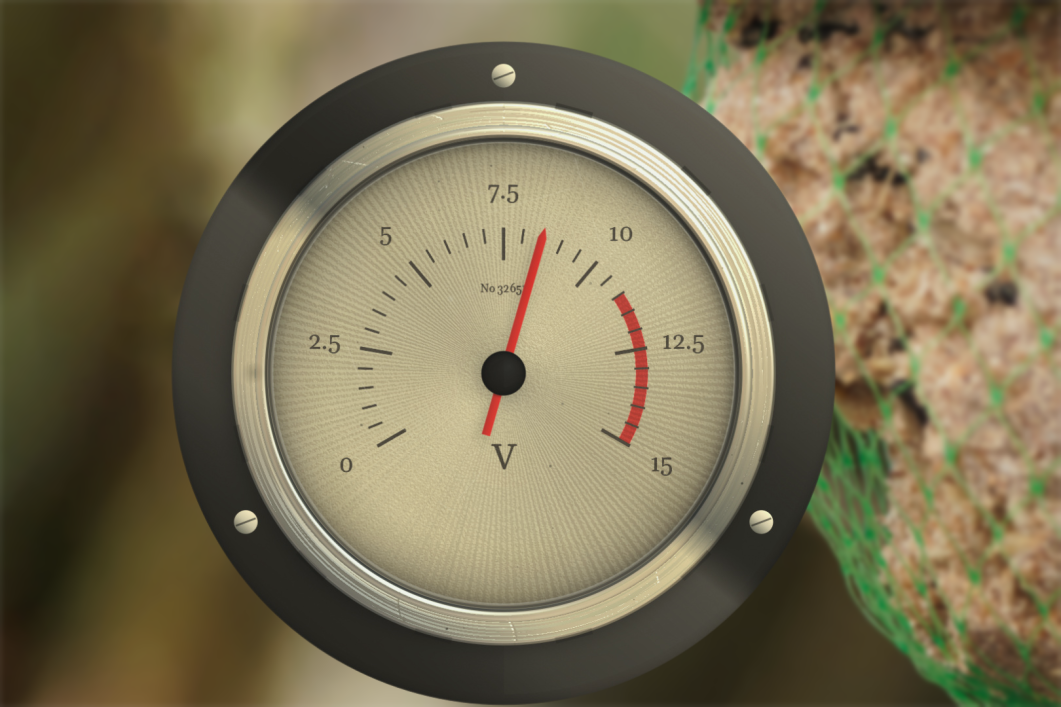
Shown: 8.5 V
